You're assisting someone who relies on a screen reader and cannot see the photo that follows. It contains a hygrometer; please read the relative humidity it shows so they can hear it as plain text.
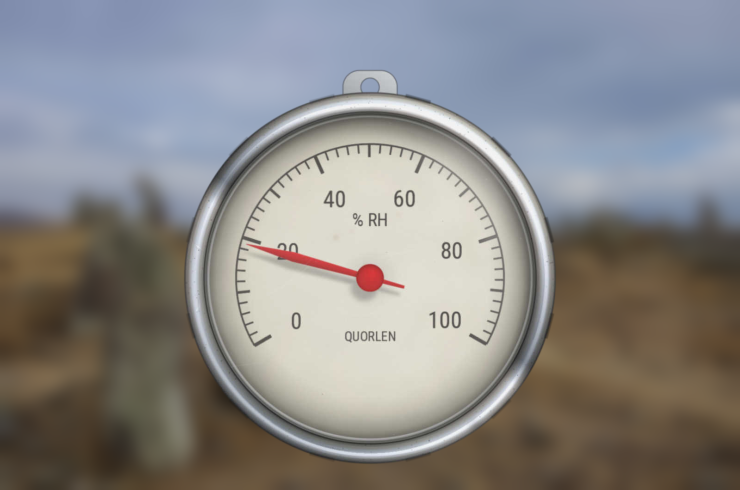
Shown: 19 %
